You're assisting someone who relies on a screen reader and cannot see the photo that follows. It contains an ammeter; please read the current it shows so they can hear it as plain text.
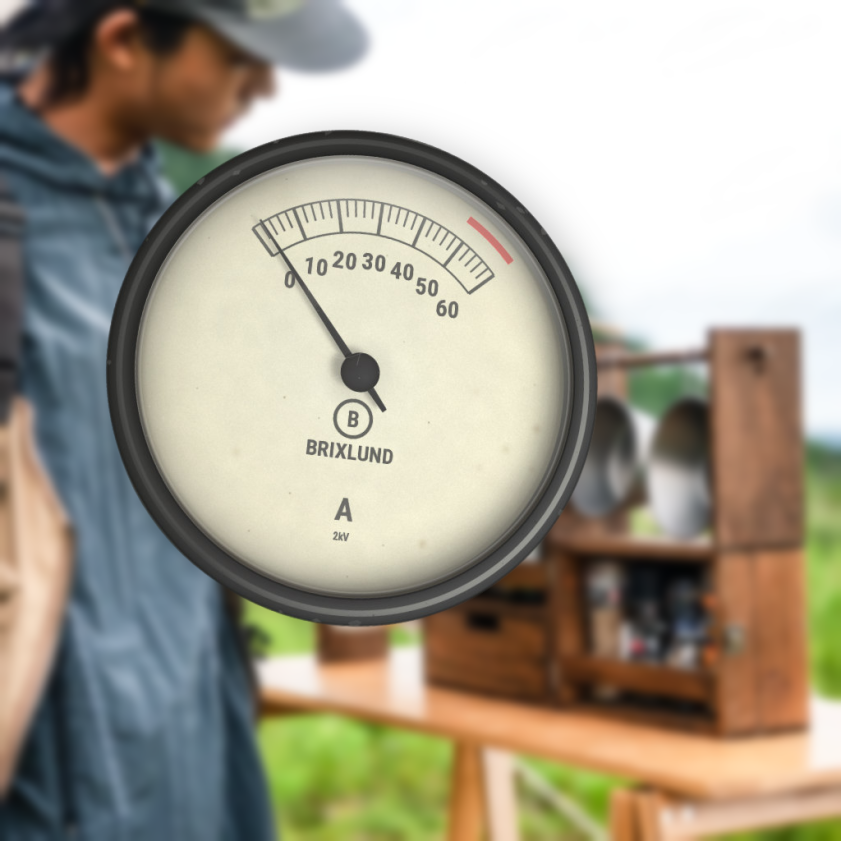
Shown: 2 A
